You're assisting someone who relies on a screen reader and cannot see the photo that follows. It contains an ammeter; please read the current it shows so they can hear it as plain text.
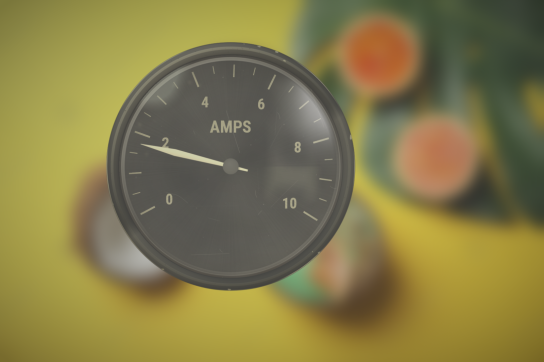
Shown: 1.75 A
